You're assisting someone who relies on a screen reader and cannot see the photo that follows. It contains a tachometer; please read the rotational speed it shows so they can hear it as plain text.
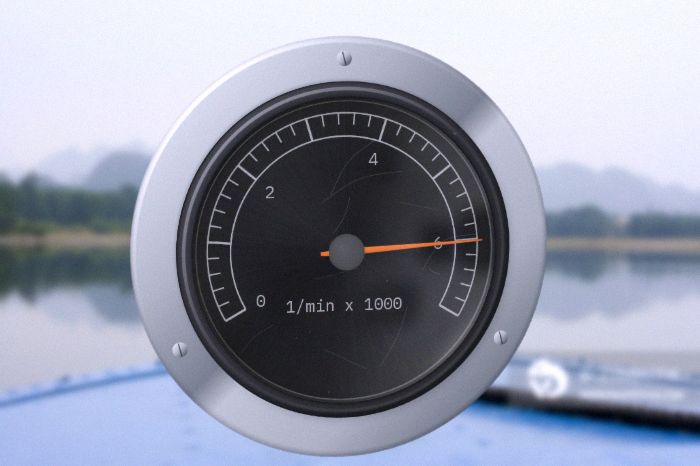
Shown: 6000 rpm
